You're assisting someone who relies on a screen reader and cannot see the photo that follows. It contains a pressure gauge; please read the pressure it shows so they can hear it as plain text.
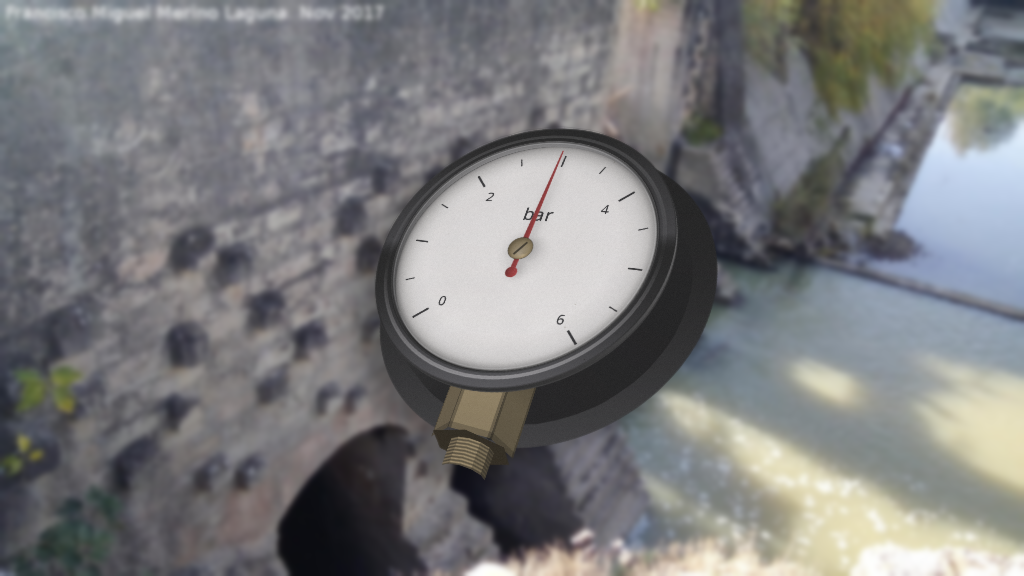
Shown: 3 bar
